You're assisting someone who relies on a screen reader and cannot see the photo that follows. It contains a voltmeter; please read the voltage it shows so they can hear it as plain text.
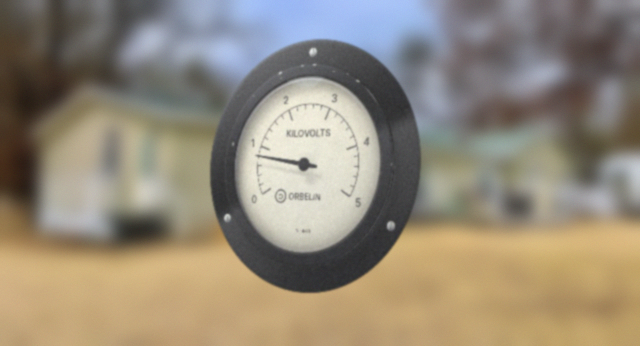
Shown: 0.8 kV
